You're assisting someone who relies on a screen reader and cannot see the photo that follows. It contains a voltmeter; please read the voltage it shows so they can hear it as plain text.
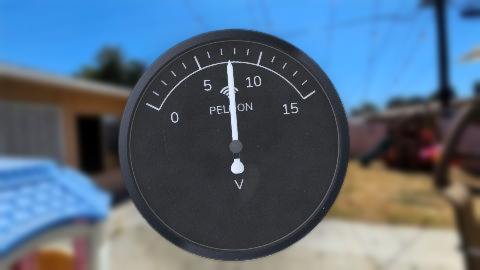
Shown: 7.5 V
